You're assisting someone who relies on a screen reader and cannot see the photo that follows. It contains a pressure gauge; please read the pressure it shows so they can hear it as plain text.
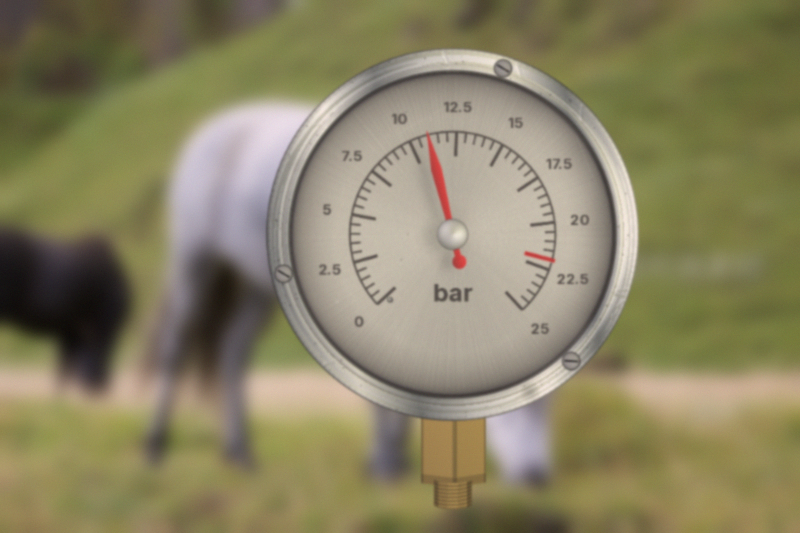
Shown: 11 bar
